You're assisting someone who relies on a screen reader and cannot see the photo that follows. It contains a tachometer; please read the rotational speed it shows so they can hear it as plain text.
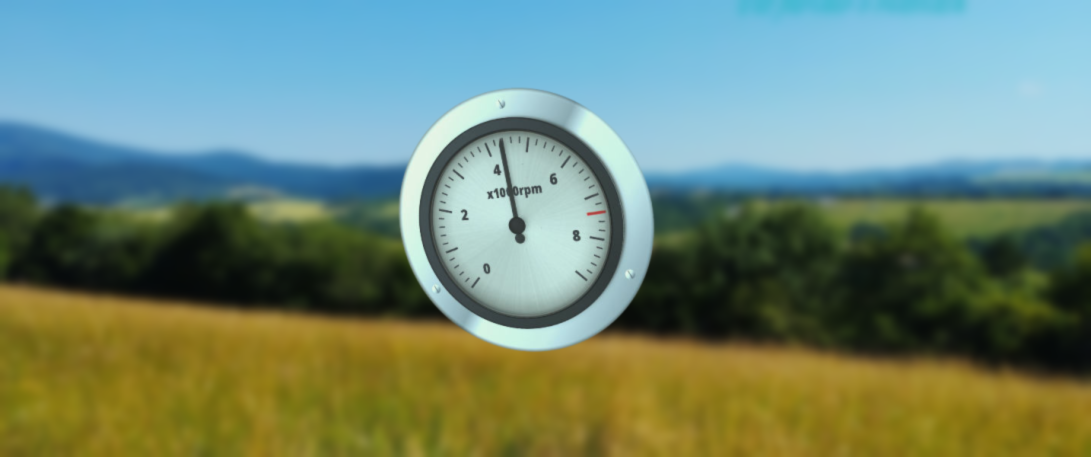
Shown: 4400 rpm
